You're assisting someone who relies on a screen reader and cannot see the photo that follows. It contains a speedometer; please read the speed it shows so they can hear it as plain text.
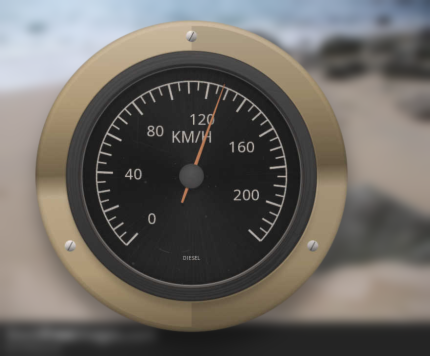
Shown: 127.5 km/h
